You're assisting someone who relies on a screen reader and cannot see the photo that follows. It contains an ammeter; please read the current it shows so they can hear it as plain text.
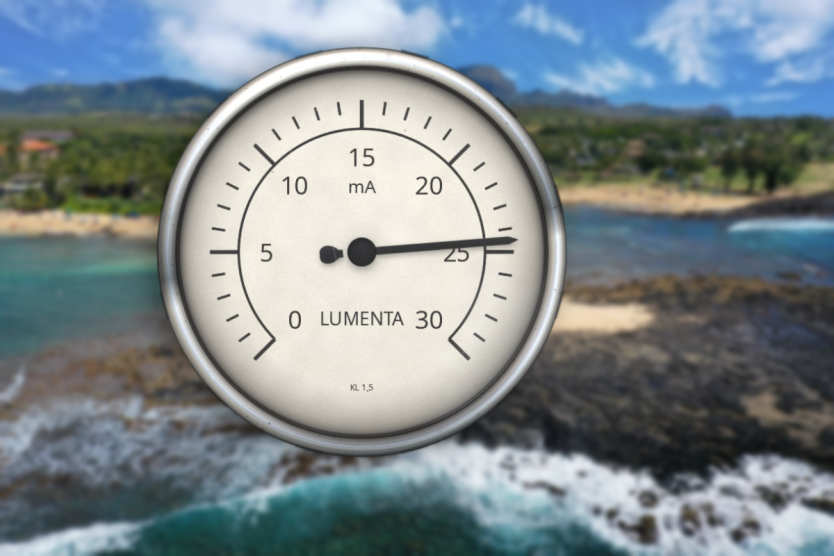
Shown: 24.5 mA
